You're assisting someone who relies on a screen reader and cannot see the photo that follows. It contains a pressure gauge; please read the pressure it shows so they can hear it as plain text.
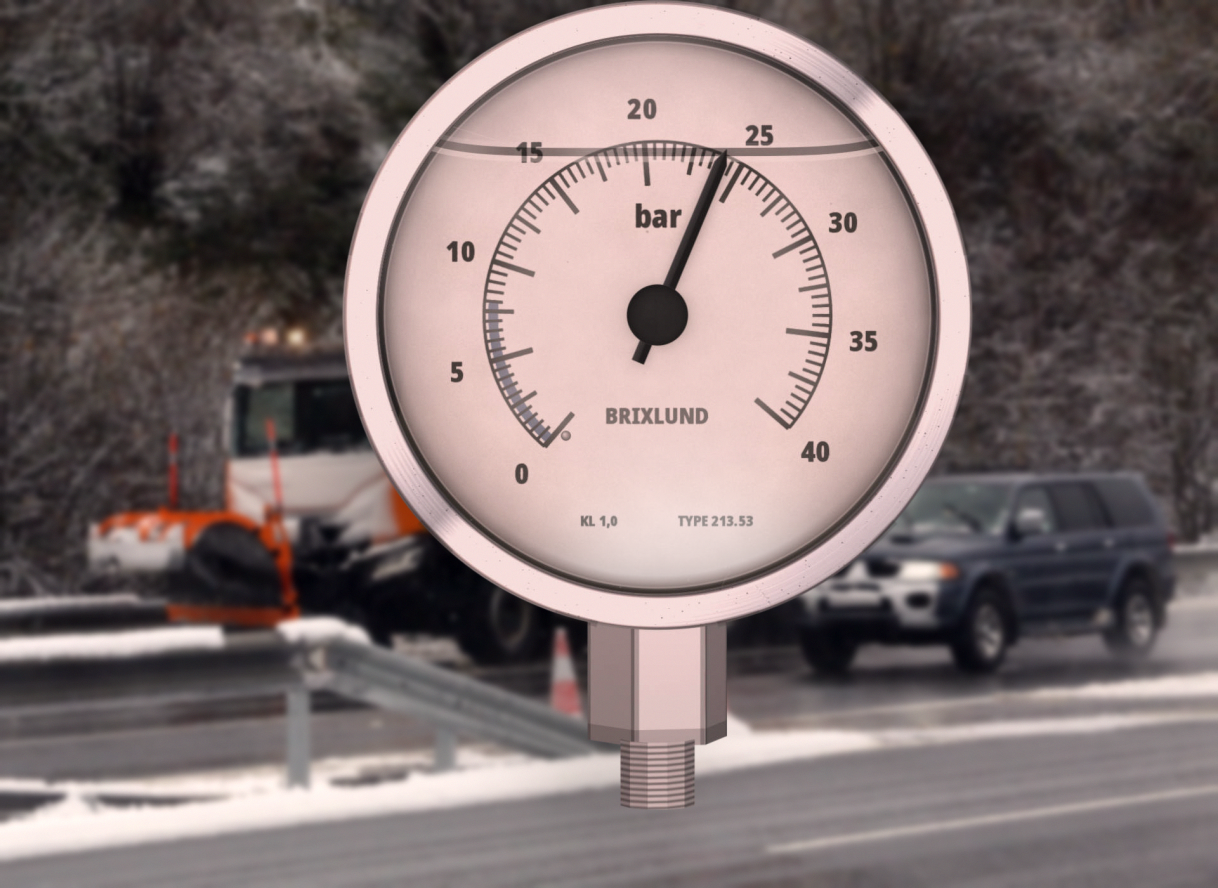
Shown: 24 bar
